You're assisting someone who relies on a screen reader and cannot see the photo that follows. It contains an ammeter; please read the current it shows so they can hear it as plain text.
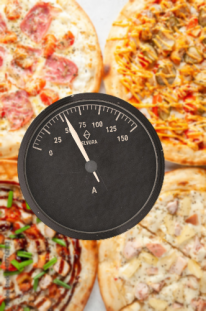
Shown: 55 A
